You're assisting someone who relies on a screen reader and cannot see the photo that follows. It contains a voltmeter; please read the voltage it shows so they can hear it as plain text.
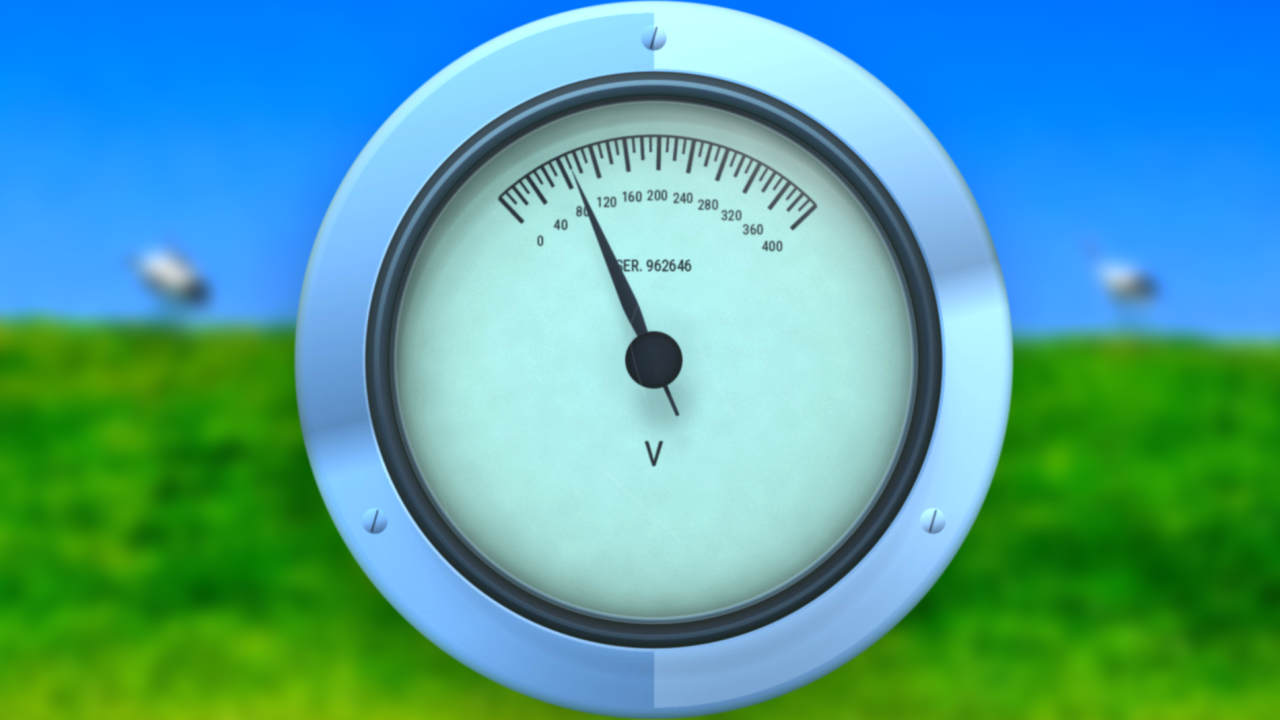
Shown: 90 V
